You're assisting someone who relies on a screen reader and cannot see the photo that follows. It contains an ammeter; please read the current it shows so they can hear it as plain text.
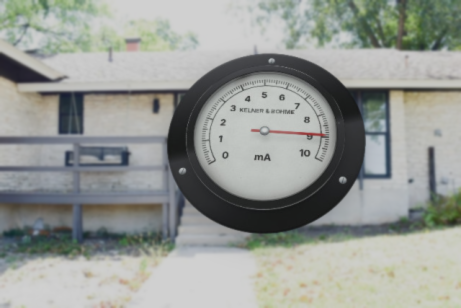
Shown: 9 mA
